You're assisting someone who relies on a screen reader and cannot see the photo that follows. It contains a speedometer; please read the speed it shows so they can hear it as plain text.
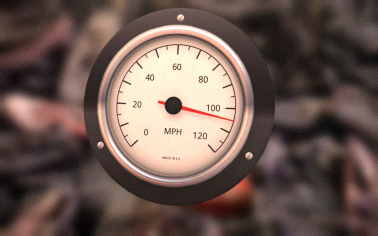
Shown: 105 mph
